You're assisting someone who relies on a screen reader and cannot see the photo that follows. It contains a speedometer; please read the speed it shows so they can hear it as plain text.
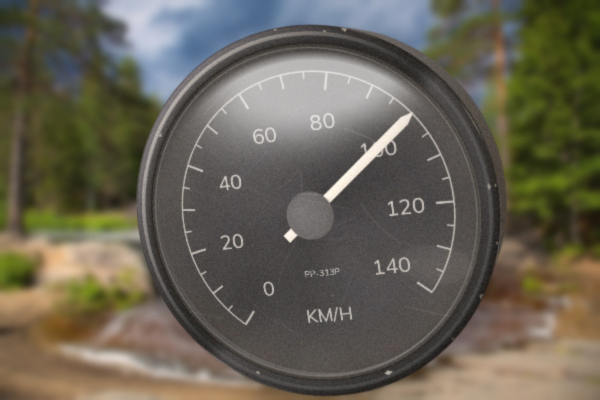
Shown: 100 km/h
